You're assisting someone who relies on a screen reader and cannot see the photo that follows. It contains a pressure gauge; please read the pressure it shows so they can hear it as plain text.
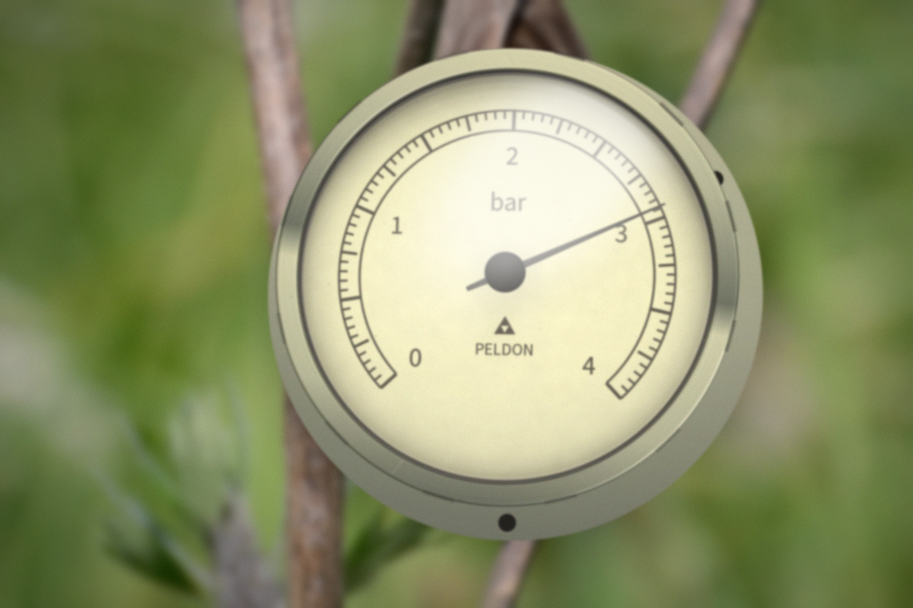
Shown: 2.95 bar
